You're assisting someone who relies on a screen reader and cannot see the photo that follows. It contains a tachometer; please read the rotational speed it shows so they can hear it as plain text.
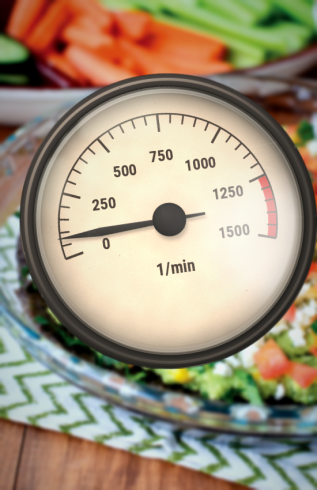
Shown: 75 rpm
